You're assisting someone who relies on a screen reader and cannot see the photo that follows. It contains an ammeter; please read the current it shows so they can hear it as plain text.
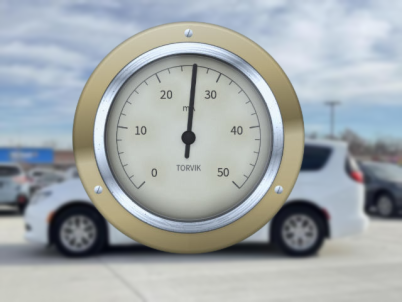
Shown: 26 mA
